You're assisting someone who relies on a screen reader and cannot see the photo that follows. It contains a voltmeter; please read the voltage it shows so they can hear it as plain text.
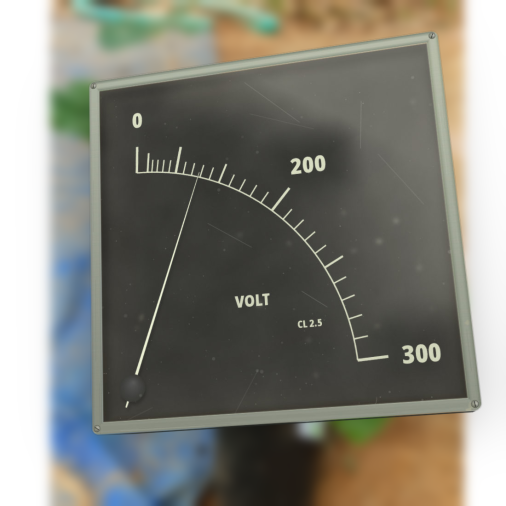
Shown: 130 V
